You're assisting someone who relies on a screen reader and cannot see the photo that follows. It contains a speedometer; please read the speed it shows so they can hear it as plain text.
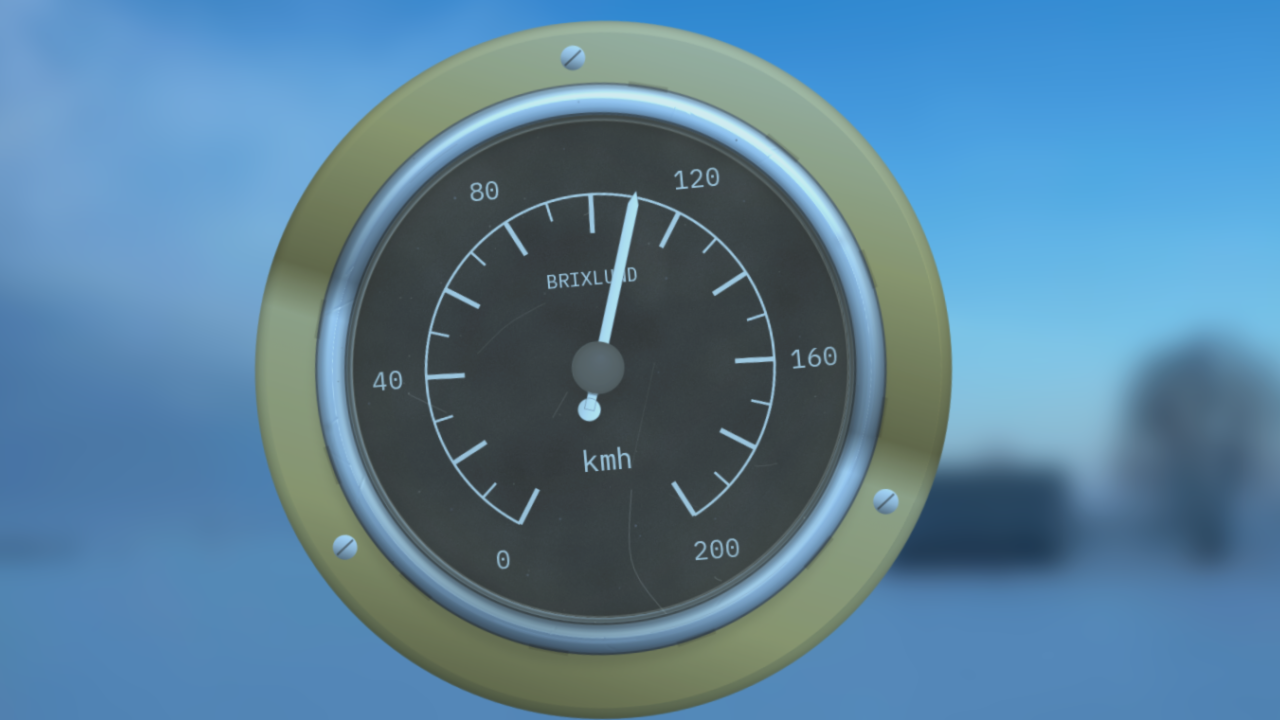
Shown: 110 km/h
